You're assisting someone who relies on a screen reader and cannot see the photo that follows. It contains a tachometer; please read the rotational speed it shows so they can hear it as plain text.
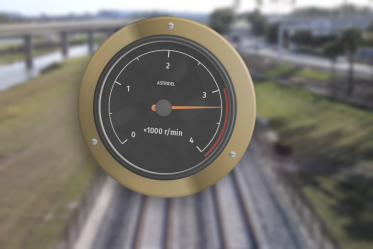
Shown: 3250 rpm
